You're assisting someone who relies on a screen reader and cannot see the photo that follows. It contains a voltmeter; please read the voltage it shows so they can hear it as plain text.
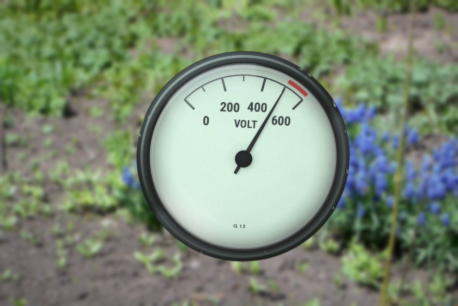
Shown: 500 V
